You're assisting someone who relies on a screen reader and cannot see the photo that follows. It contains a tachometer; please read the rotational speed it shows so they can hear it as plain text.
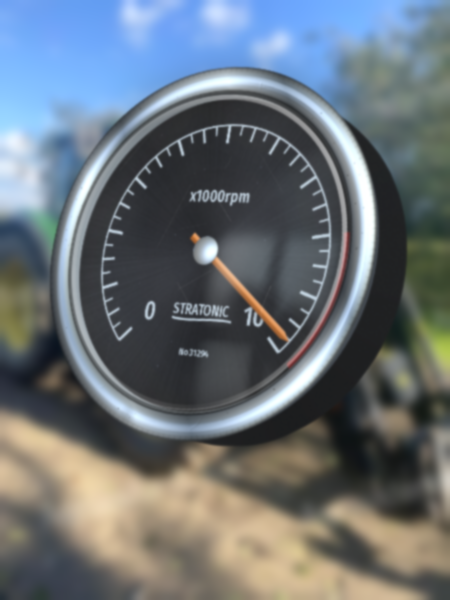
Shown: 9750 rpm
